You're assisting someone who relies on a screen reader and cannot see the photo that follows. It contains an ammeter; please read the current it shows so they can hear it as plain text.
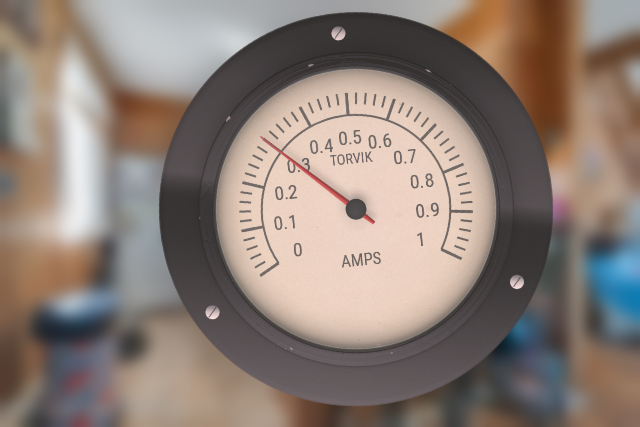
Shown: 0.3 A
